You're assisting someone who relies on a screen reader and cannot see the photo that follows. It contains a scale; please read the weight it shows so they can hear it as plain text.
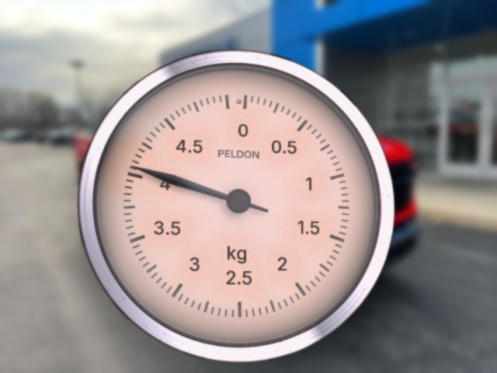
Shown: 4.05 kg
